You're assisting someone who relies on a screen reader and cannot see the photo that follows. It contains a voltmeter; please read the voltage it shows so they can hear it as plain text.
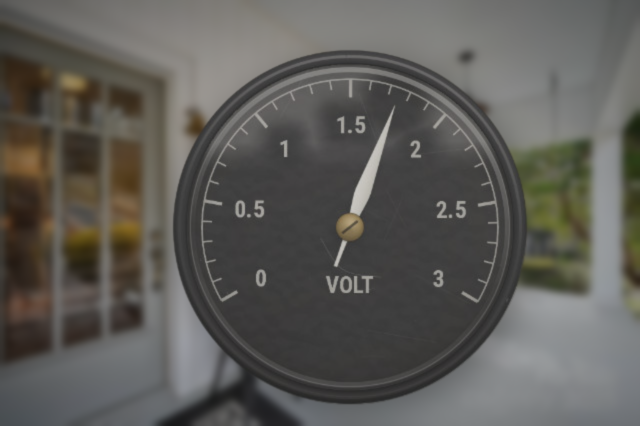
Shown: 1.75 V
